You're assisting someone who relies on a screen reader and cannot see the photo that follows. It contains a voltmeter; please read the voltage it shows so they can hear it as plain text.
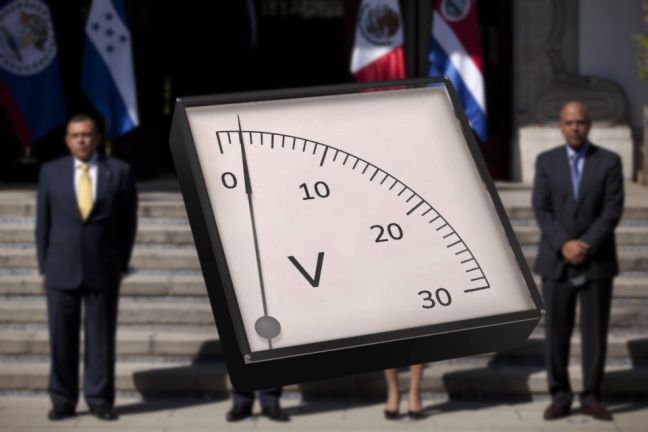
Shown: 2 V
